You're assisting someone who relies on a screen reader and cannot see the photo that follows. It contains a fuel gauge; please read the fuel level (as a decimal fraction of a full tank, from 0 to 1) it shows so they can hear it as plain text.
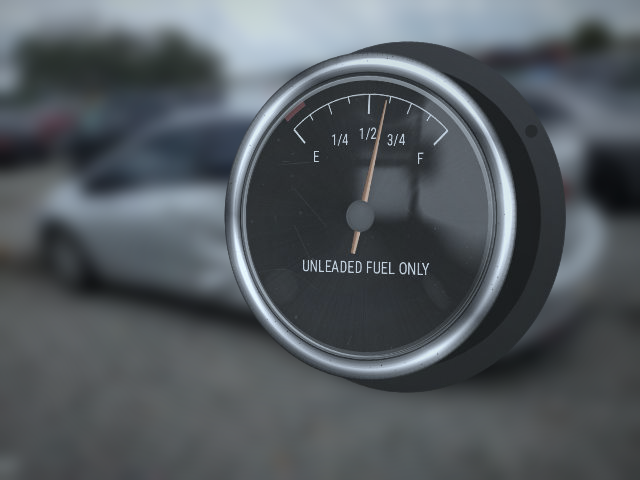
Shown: 0.625
